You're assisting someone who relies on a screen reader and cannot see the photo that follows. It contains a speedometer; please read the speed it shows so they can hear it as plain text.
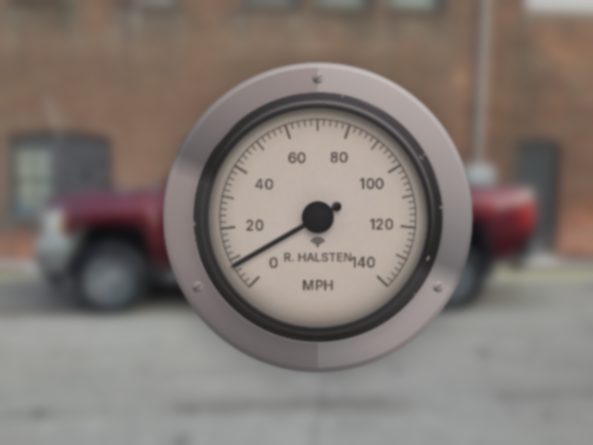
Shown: 8 mph
